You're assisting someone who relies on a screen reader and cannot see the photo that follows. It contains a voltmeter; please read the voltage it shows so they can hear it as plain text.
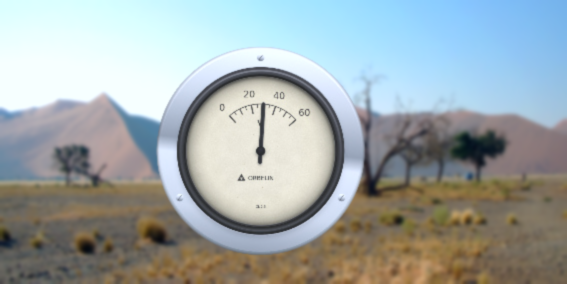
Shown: 30 V
